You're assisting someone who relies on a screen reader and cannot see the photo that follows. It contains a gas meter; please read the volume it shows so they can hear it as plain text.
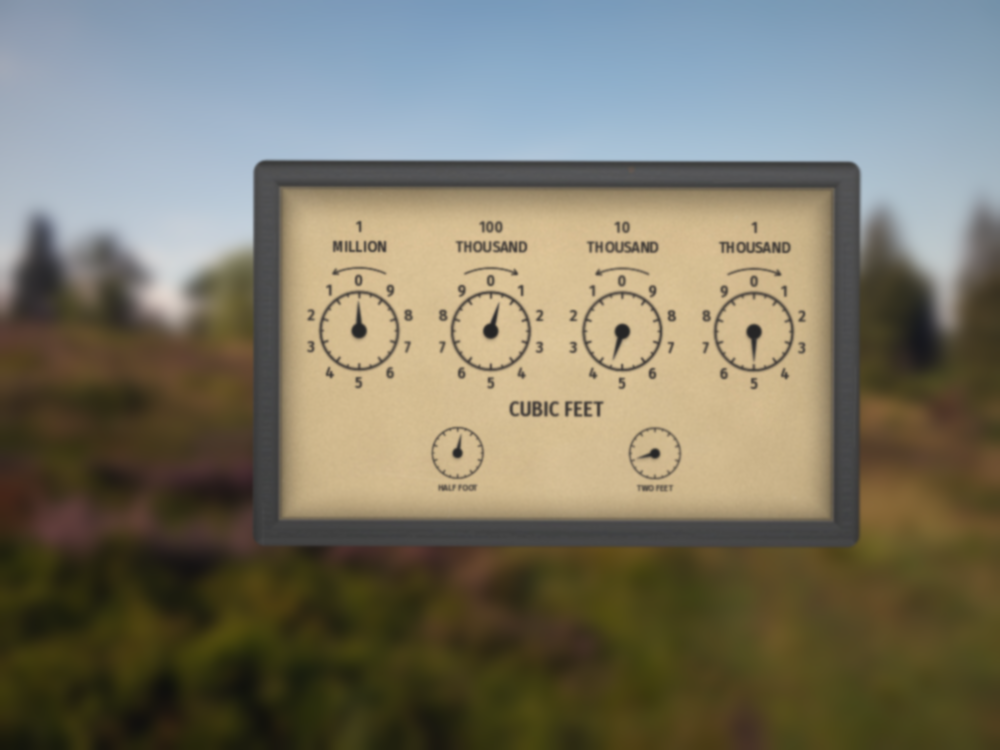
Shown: 4500 ft³
